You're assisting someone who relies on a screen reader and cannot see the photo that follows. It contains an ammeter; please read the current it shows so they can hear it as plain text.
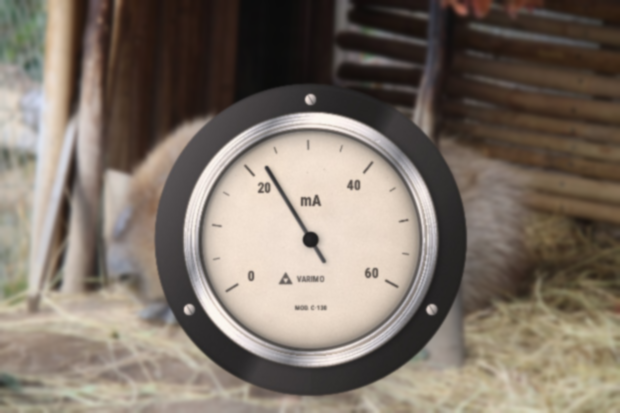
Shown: 22.5 mA
